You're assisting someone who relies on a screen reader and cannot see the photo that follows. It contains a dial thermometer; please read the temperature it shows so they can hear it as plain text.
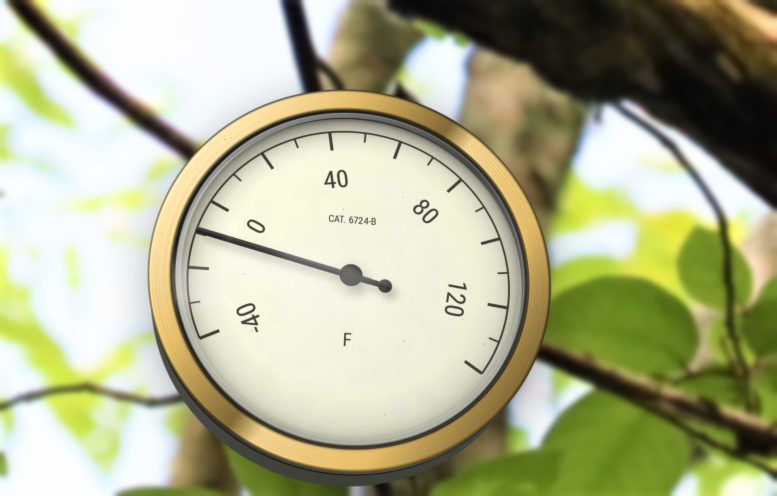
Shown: -10 °F
